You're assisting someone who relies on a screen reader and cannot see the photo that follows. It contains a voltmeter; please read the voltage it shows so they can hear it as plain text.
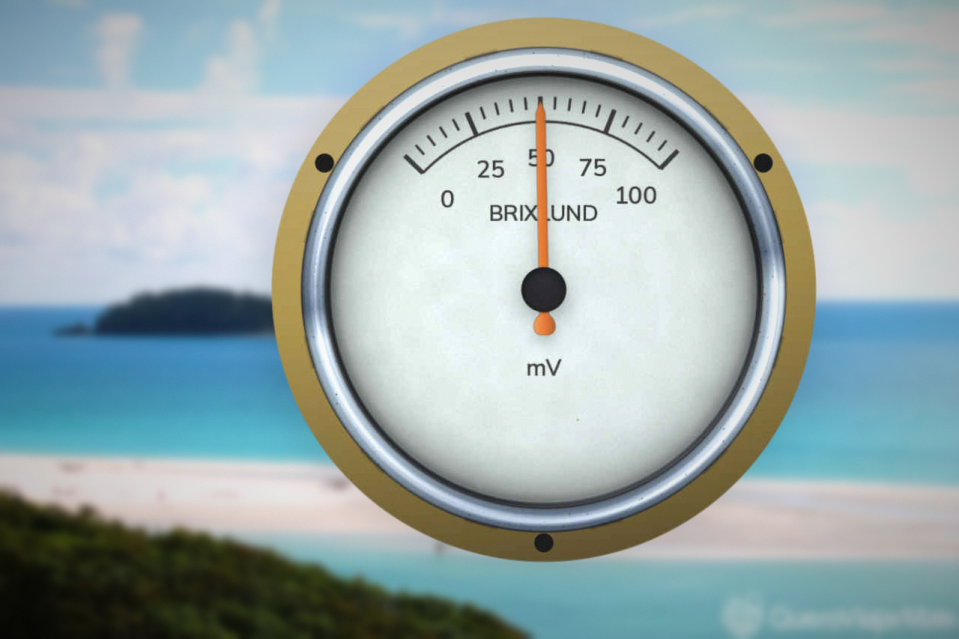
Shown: 50 mV
